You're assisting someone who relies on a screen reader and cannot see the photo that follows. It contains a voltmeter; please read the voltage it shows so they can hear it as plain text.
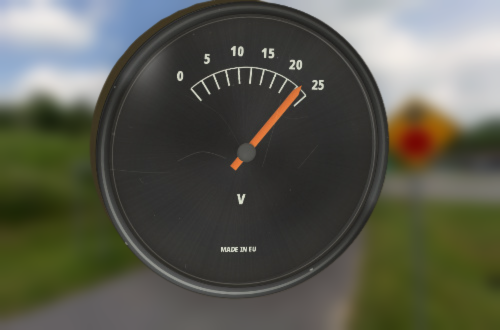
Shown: 22.5 V
